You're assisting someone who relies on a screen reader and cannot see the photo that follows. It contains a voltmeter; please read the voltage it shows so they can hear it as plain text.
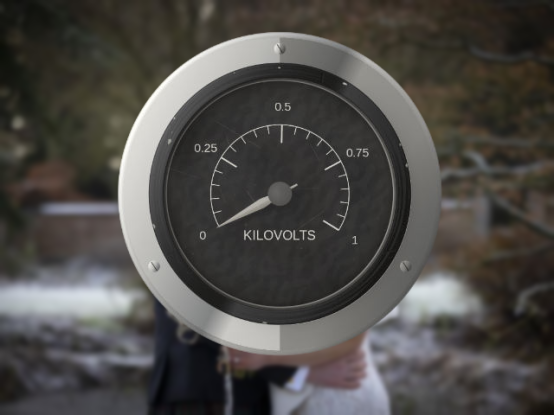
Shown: 0 kV
